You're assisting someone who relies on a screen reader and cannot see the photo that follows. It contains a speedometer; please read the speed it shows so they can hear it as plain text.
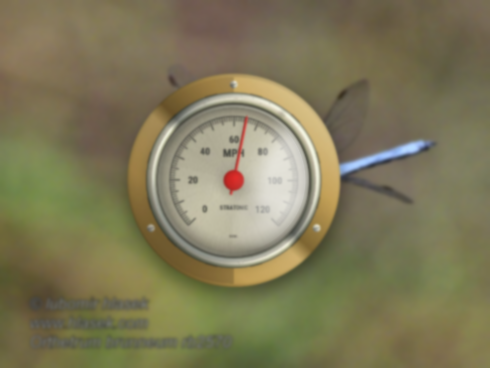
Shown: 65 mph
